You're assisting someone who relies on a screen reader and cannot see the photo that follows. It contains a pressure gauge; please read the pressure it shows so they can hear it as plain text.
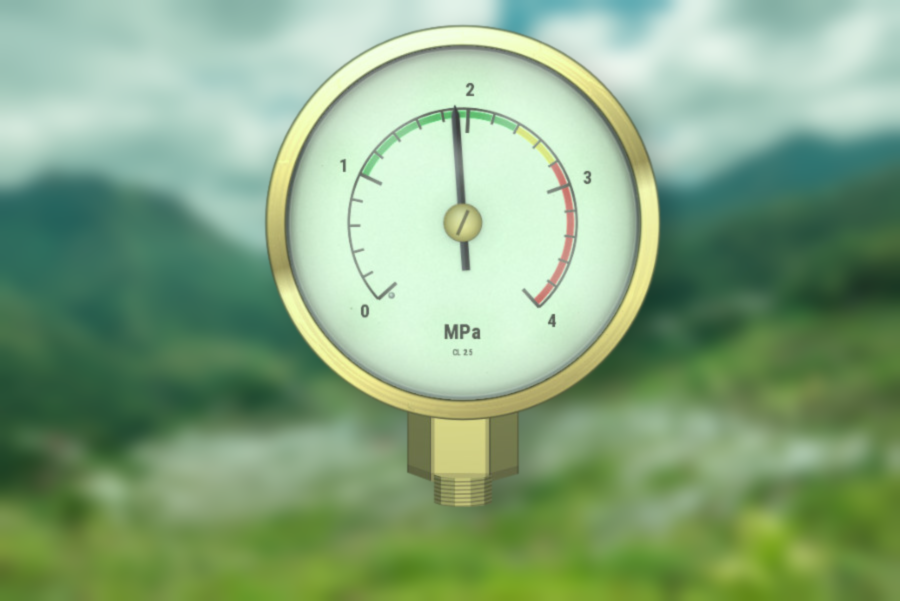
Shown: 1.9 MPa
